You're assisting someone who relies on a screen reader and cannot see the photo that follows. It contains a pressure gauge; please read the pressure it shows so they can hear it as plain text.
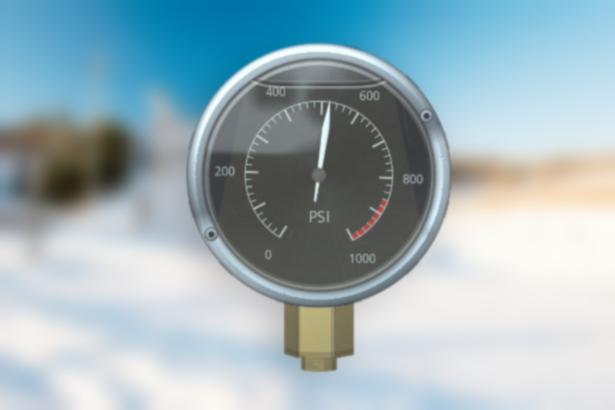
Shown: 520 psi
